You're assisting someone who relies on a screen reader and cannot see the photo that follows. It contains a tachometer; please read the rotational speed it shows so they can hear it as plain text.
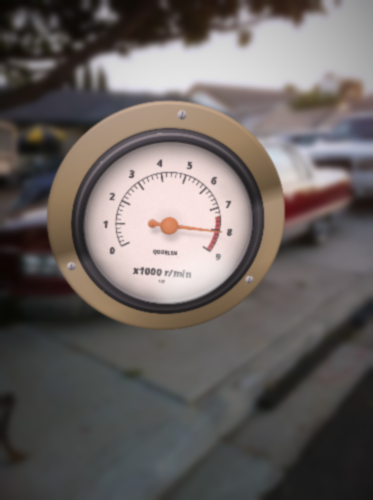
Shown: 8000 rpm
